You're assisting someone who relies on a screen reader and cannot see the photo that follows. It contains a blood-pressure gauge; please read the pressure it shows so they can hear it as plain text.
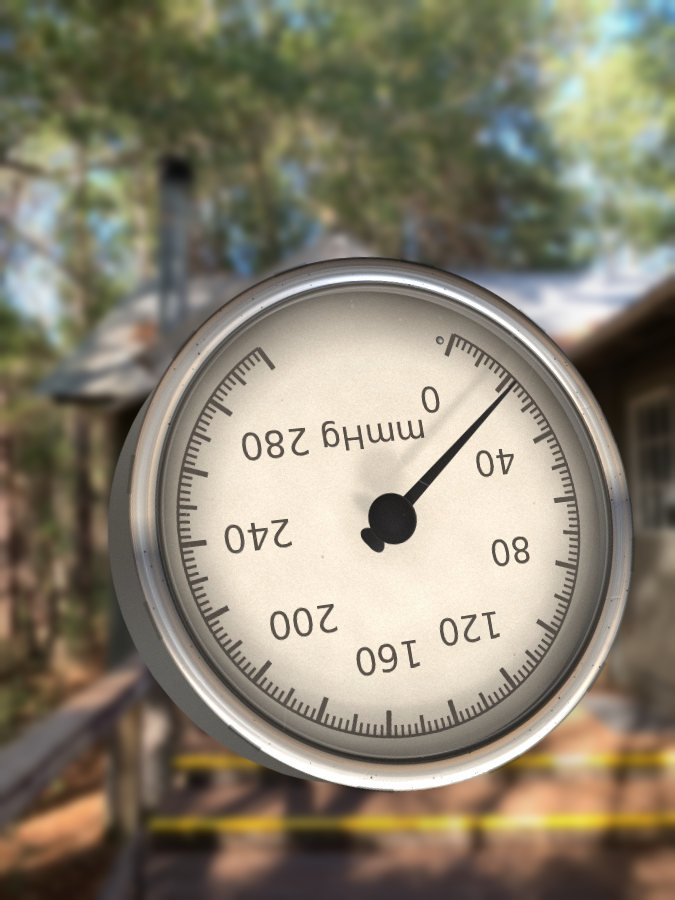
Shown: 22 mmHg
